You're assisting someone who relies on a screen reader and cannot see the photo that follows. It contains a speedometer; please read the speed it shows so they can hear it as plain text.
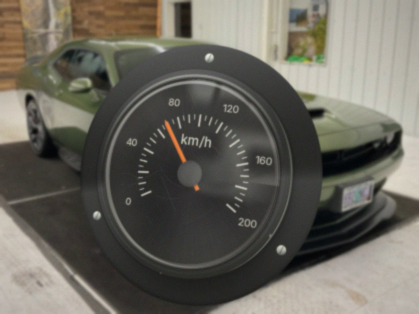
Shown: 70 km/h
